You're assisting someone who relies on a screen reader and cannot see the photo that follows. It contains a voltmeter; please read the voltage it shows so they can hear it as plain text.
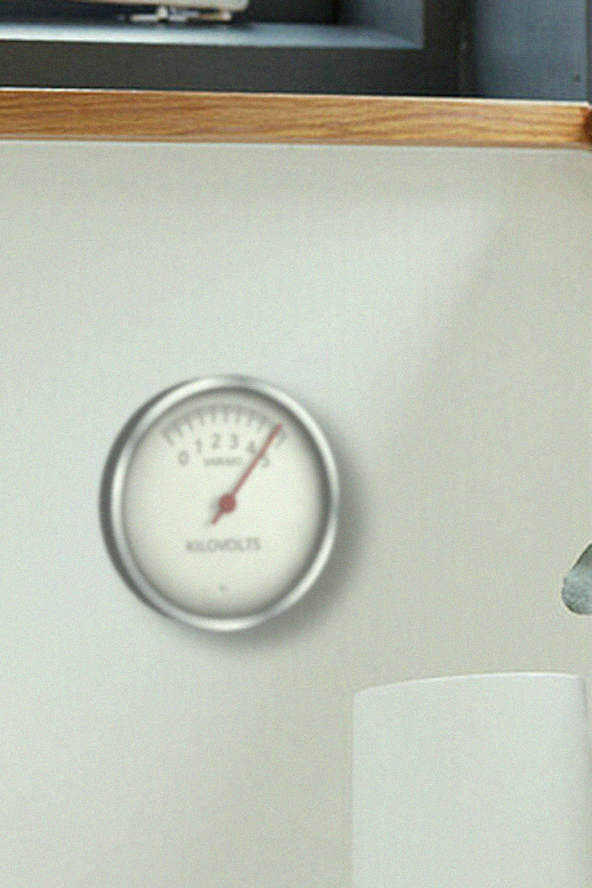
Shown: 4.5 kV
